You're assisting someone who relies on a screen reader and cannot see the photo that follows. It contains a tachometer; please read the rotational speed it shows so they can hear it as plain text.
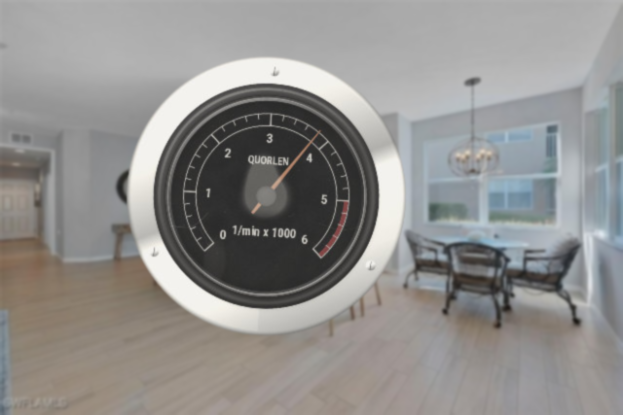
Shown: 3800 rpm
